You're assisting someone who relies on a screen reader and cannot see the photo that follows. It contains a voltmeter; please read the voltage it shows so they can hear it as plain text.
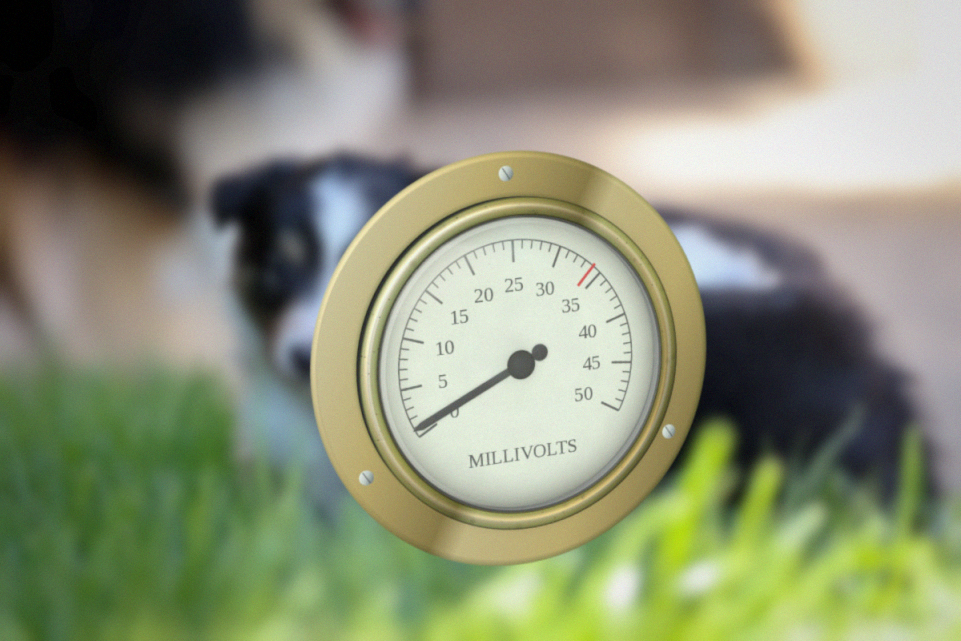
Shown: 1 mV
